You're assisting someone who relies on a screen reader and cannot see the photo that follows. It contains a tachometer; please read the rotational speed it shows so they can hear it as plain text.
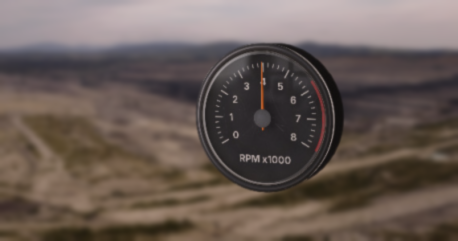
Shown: 4000 rpm
